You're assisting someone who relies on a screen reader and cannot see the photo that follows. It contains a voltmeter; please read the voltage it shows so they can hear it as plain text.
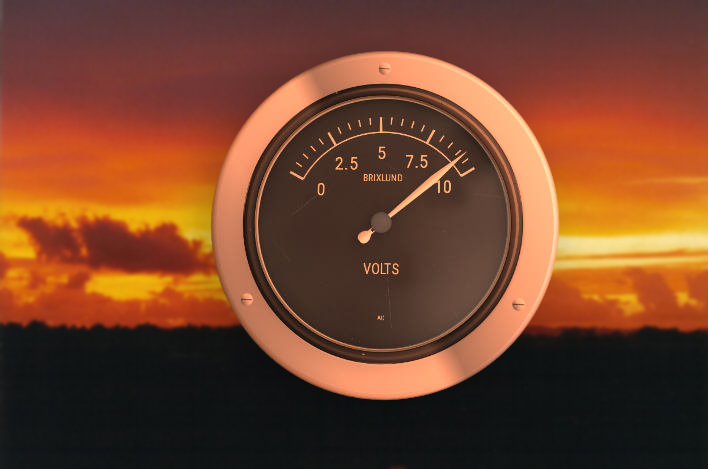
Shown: 9.25 V
